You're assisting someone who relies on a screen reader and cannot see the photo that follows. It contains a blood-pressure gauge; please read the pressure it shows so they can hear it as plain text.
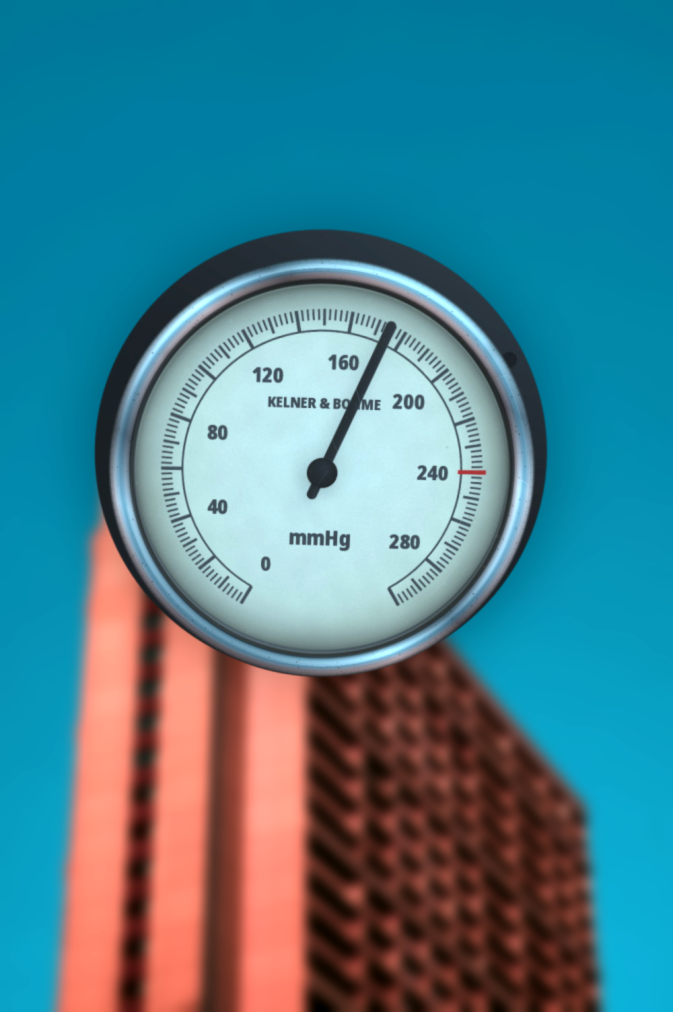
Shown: 174 mmHg
